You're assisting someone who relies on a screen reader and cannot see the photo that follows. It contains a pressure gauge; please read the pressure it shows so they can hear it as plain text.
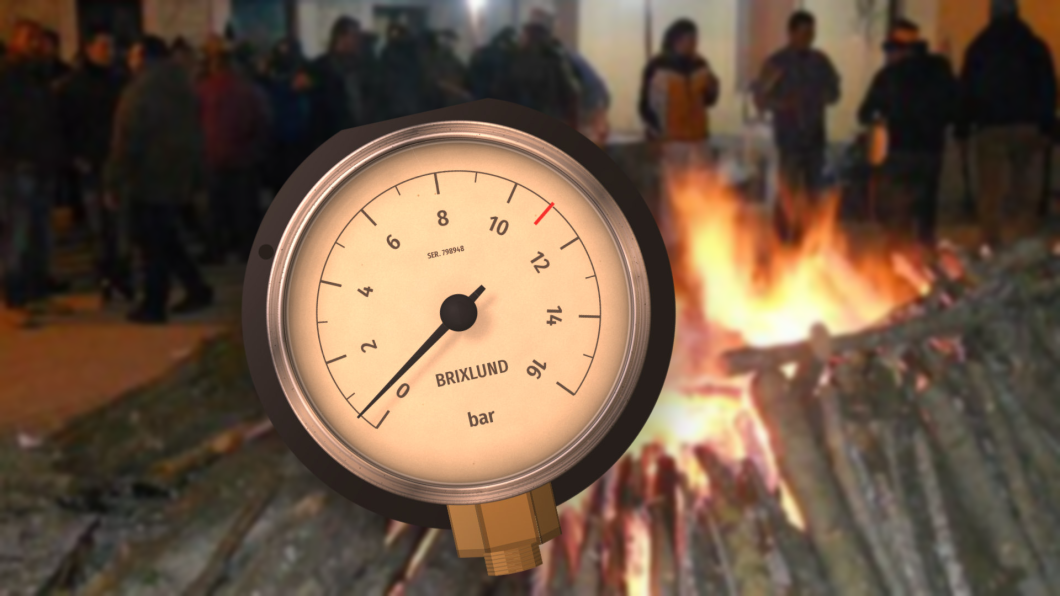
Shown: 0.5 bar
